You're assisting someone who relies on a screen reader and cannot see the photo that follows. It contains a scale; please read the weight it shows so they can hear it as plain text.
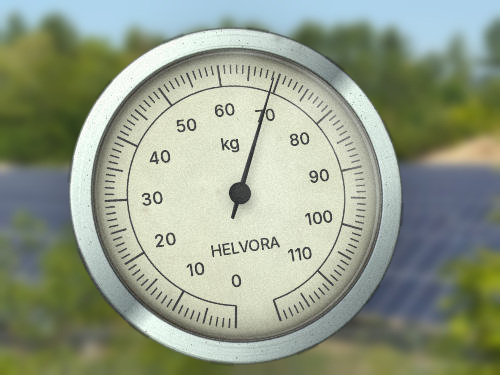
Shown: 69 kg
